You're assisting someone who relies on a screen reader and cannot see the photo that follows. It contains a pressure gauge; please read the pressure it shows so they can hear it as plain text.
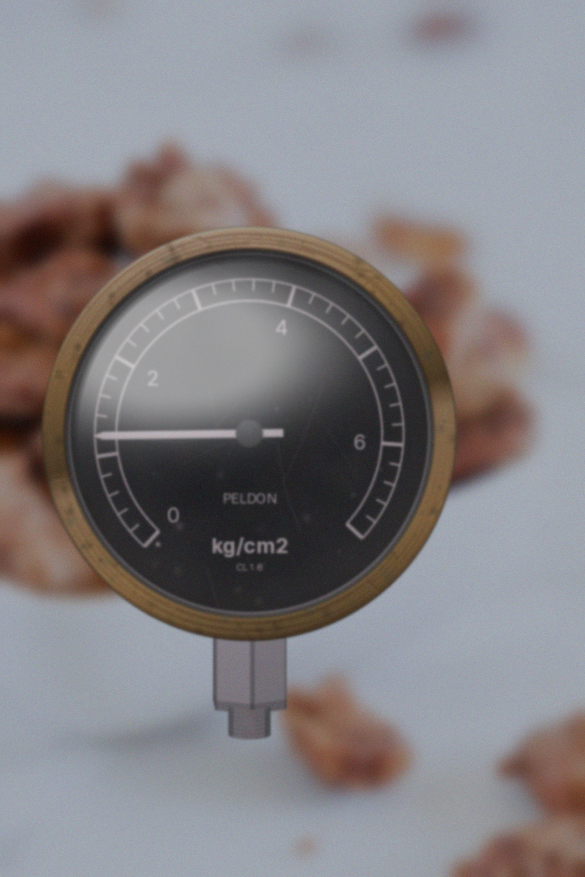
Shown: 1.2 kg/cm²
